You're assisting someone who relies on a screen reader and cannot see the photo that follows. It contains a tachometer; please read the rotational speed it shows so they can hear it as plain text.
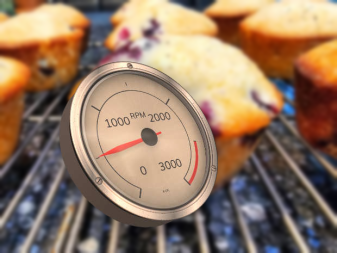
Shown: 500 rpm
